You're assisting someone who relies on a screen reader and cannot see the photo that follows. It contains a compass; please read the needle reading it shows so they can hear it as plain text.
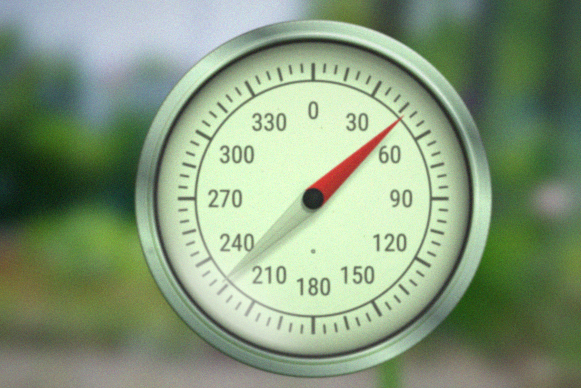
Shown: 47.5 °
